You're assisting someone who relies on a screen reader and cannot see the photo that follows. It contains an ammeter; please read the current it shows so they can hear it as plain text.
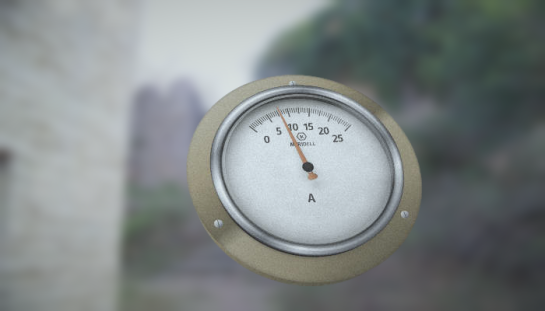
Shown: 7.5 A
